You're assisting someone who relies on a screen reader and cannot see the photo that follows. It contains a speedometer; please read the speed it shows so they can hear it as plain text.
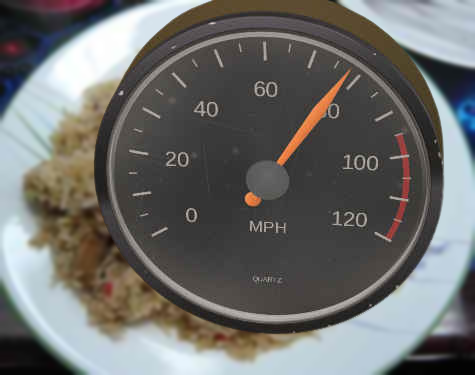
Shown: 77.5 mph
